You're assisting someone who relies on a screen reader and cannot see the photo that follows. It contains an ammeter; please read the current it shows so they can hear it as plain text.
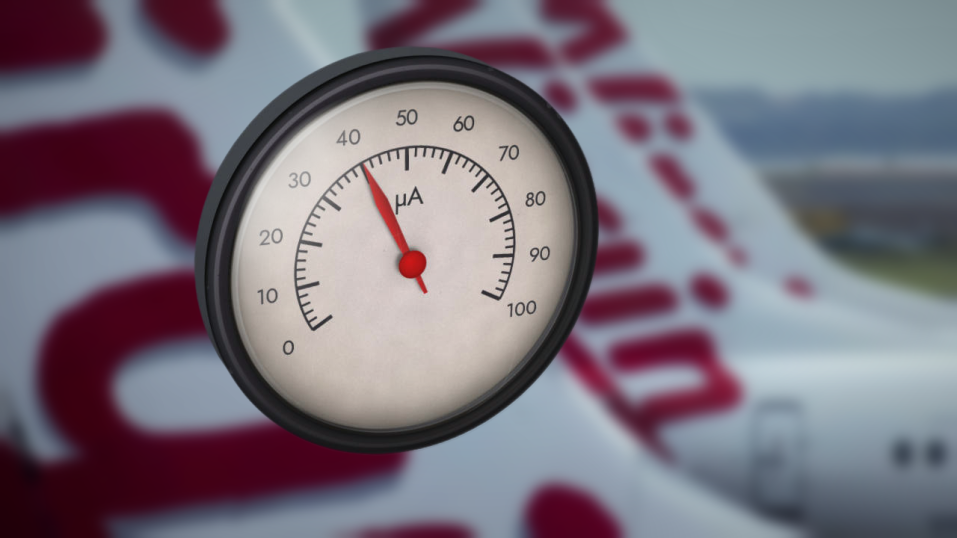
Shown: 40 µA
